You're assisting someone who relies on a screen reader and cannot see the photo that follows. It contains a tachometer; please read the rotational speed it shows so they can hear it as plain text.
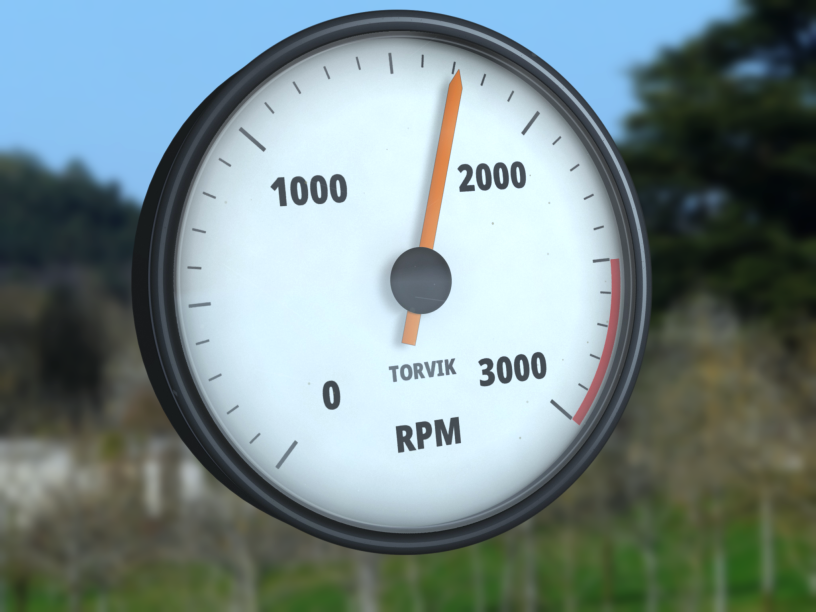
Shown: 1700 rpm
